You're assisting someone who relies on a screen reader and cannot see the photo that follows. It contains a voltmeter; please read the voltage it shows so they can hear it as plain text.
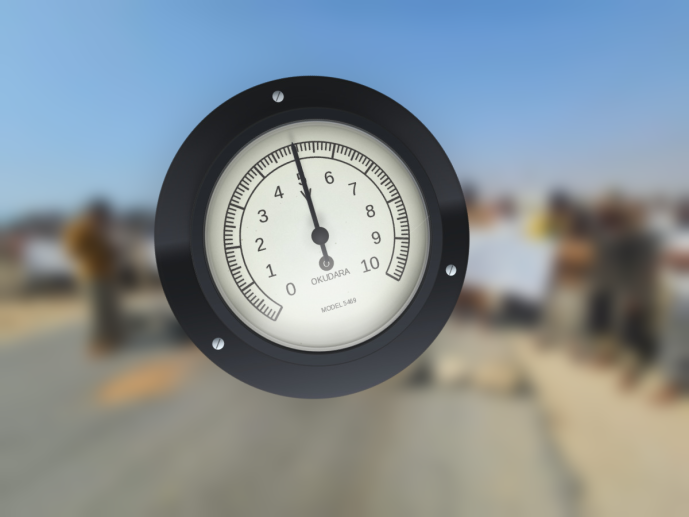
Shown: 5 V
